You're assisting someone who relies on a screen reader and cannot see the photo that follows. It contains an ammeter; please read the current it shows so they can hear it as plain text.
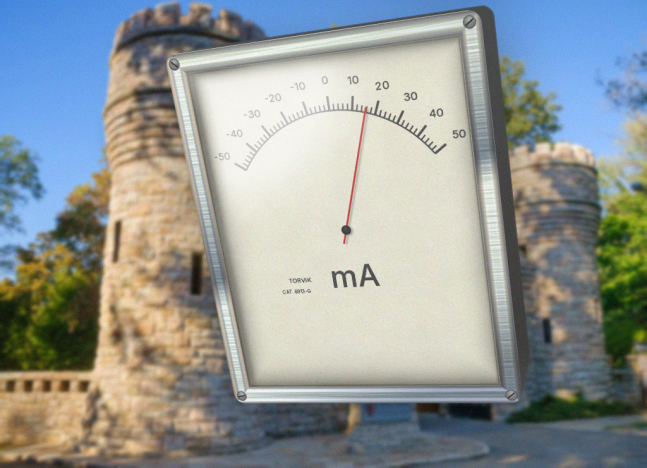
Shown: 16 mA
